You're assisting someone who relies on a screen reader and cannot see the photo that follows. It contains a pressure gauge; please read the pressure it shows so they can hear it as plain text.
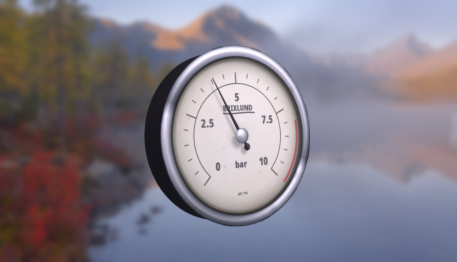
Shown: 4 bar
